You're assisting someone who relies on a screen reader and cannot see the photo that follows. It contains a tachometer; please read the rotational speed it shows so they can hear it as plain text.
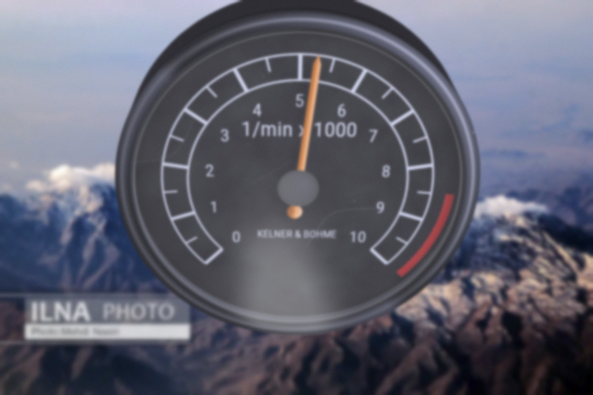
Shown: 5250 rpm
